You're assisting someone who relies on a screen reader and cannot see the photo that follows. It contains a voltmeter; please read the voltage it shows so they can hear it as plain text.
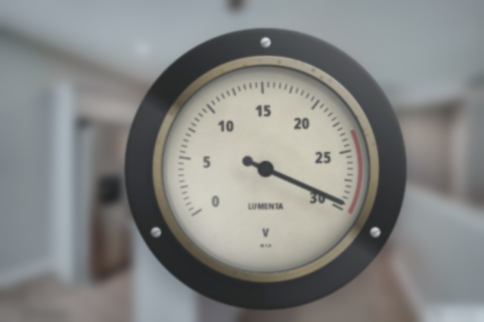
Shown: 29.5 V
